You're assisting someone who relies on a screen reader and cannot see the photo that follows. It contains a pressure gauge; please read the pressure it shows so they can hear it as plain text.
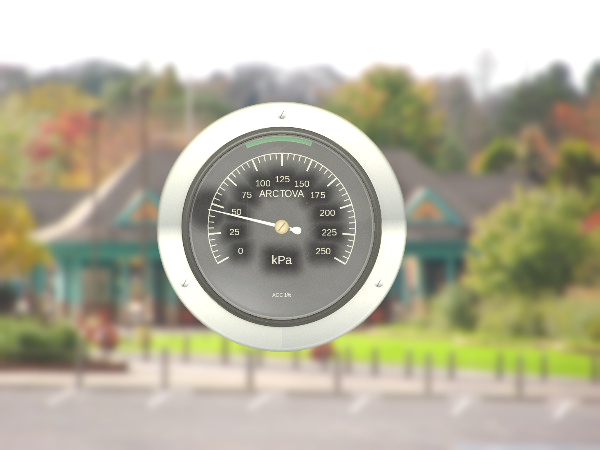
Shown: 45 kPa
